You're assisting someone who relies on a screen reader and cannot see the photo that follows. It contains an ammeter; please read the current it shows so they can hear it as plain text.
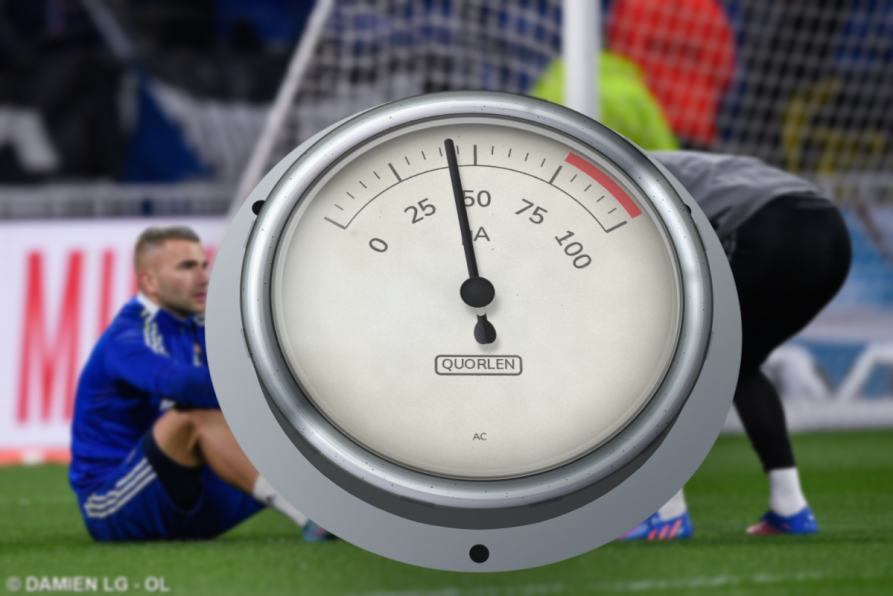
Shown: 42.5 µA
